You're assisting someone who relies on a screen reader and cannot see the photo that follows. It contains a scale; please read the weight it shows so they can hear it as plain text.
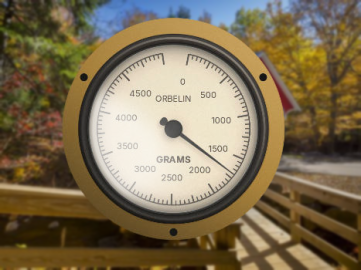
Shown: 1700 g
